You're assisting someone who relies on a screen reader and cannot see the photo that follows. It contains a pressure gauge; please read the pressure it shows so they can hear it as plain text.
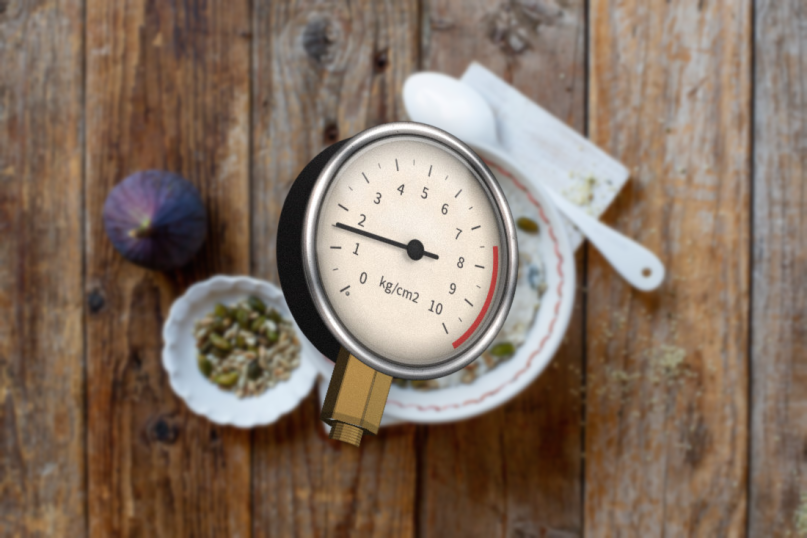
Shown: 1.5 kg/cm²
